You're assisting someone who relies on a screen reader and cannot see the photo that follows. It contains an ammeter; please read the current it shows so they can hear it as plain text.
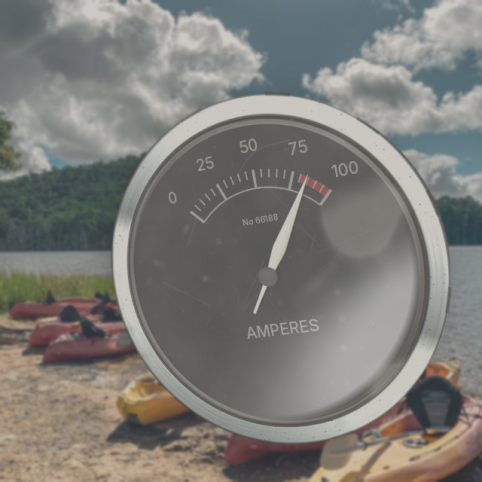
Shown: 85 A
